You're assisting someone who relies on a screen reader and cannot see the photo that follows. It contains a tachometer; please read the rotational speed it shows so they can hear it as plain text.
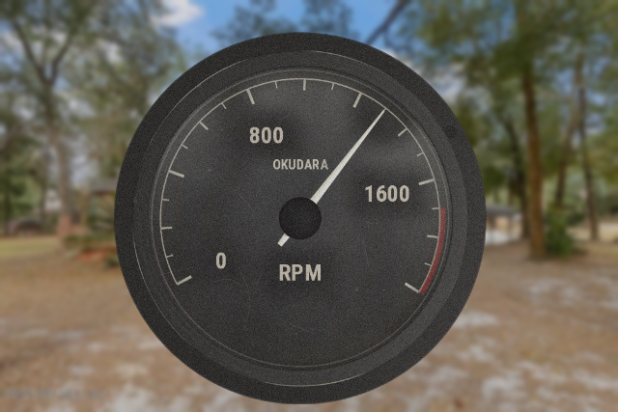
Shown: 1300 rpm
